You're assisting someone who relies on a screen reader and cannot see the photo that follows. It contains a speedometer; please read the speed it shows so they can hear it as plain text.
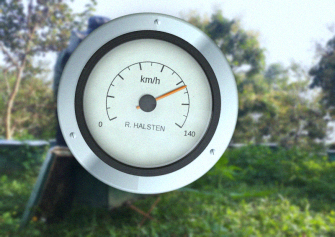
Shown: 105 km/h
